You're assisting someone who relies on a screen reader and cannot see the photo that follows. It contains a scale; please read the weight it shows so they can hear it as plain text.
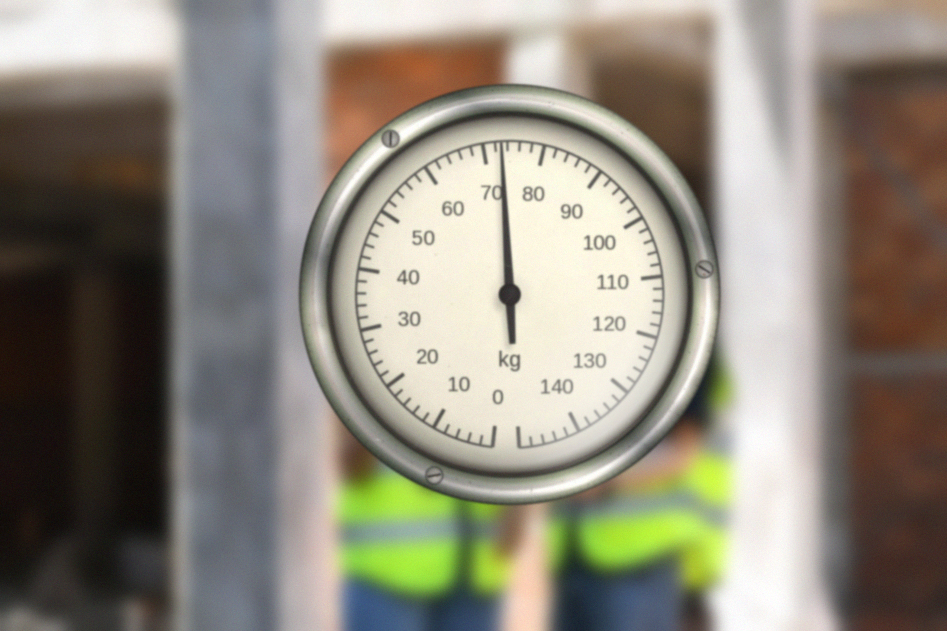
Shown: 73 kg
